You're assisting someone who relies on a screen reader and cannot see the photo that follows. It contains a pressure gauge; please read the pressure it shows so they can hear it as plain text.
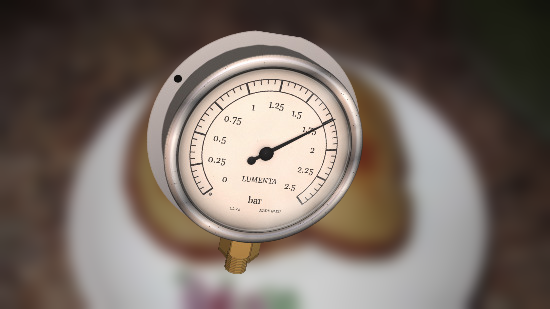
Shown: 1.75 bar
